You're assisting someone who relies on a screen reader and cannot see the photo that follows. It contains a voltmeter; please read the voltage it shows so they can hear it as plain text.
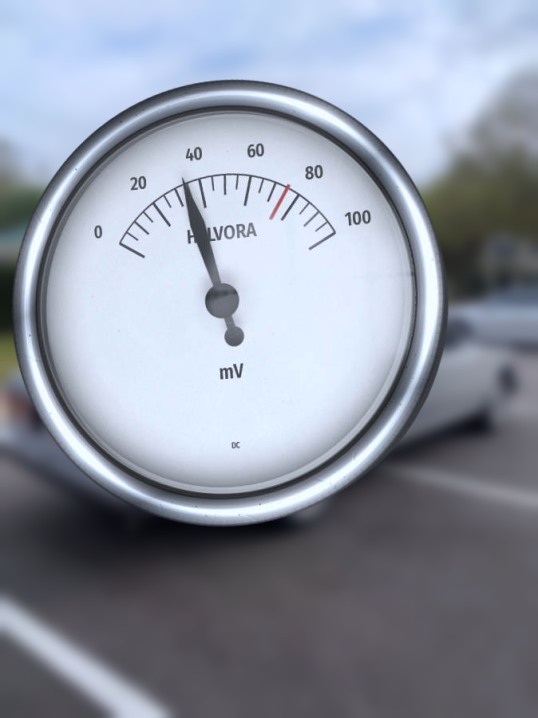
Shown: 35 mV
